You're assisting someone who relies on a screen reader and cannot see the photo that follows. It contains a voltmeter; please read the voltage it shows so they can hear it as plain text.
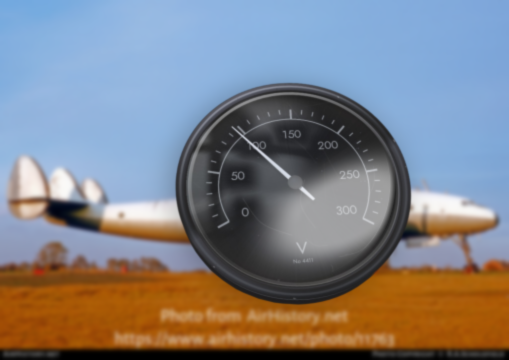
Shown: 95 V
